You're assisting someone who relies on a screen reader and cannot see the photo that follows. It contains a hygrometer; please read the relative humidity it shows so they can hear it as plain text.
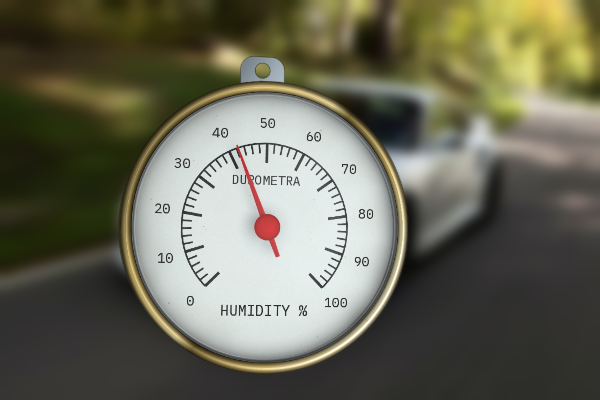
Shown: 42 %
